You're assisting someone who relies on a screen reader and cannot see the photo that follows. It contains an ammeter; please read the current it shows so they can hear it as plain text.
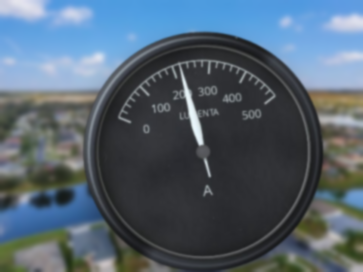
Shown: 220 A
